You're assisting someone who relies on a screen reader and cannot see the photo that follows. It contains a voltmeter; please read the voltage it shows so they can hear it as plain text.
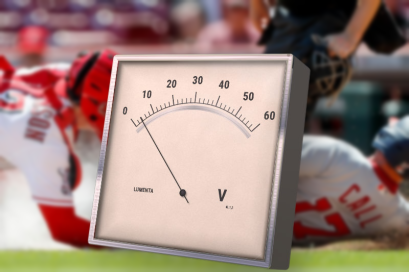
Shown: 4 V
